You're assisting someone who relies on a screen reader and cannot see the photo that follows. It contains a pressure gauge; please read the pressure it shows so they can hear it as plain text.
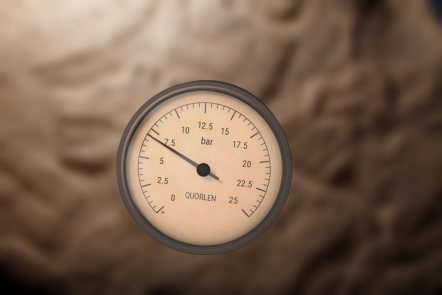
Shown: 7 bar
